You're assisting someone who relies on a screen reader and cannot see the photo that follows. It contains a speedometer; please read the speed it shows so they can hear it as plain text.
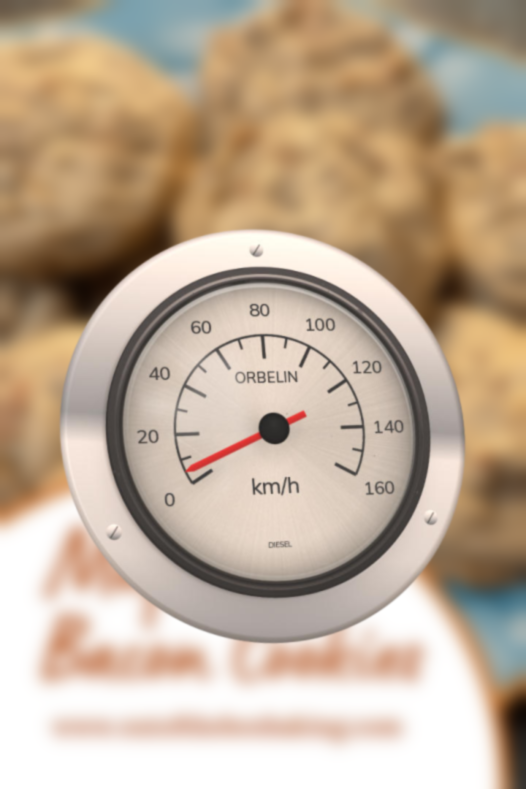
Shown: 5 km/h
